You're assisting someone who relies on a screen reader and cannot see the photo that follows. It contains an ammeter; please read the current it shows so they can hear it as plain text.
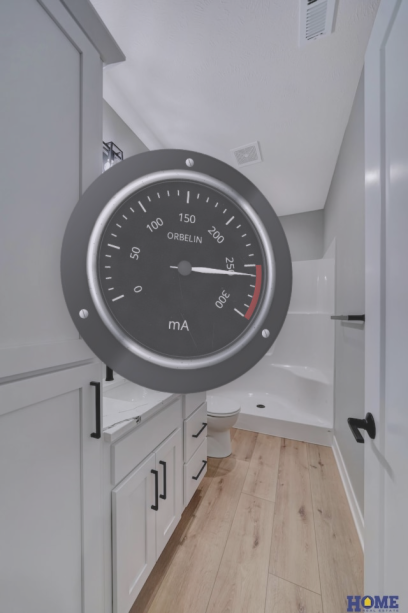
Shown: 260 mA
